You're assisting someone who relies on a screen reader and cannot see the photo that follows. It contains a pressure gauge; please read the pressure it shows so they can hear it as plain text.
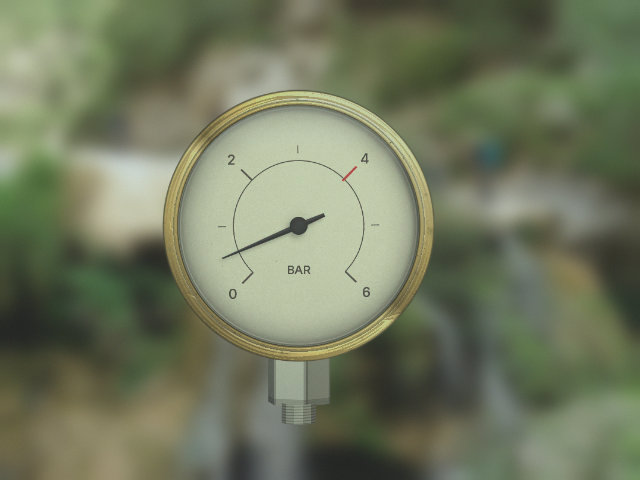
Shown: 0.5 bar
